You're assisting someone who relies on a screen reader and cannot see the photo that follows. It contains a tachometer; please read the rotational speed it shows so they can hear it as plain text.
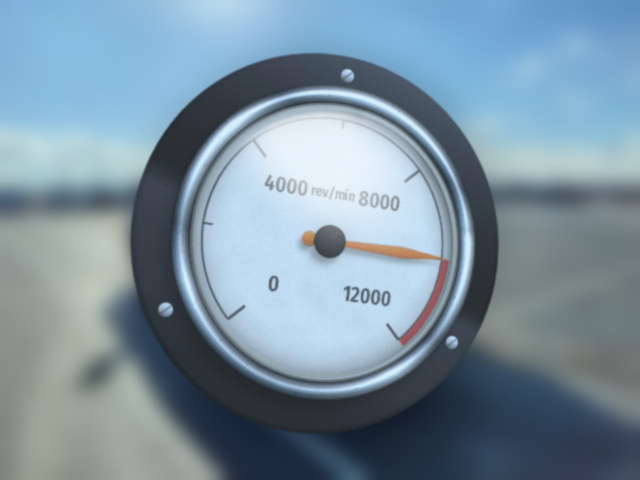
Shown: 10000 rpm
